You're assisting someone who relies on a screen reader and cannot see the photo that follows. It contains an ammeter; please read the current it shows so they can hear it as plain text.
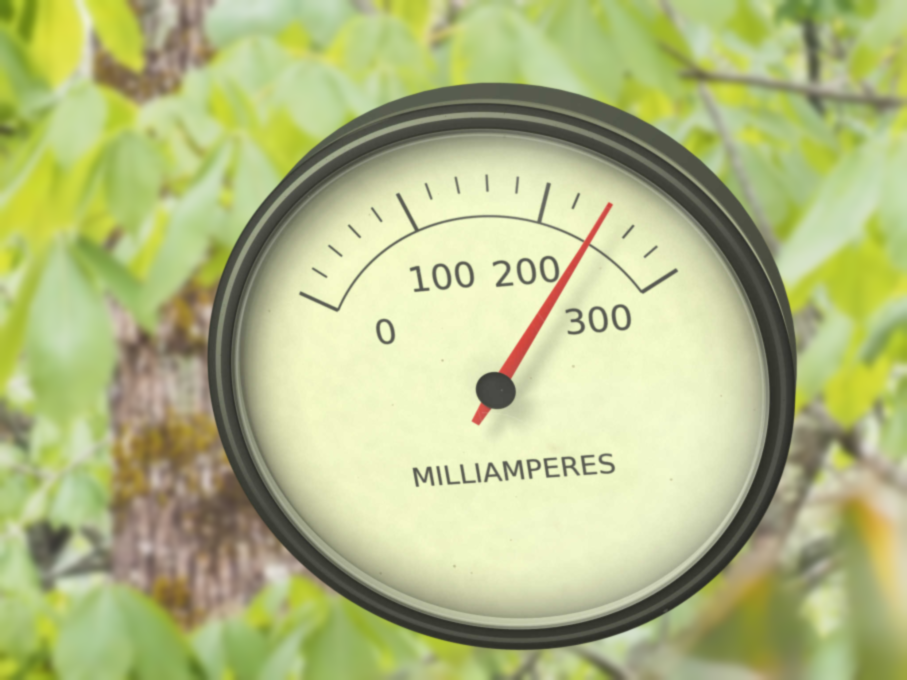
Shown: 240 mA
